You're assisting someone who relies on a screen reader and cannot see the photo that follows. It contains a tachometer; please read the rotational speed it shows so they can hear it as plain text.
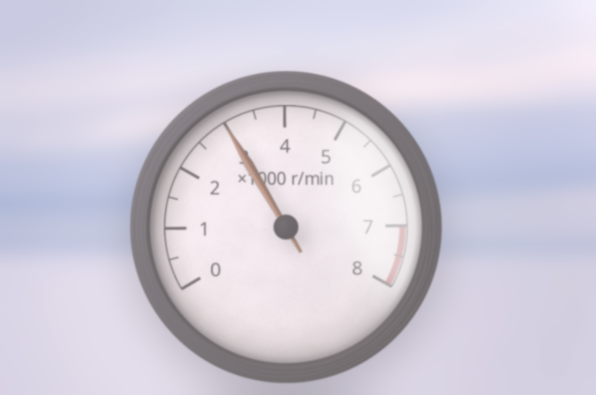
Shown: 3000 rpm
